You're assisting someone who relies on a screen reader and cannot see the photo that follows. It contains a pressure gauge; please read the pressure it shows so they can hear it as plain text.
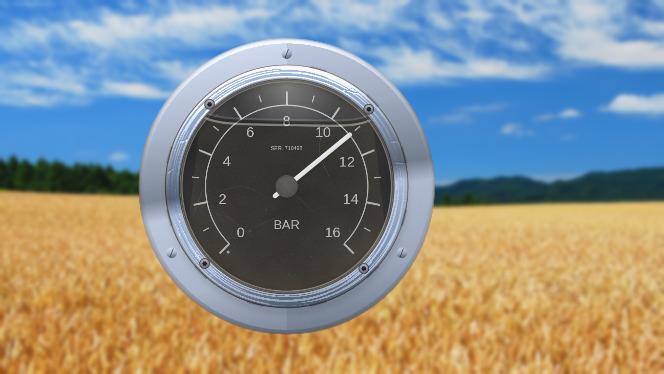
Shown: 11 bar
